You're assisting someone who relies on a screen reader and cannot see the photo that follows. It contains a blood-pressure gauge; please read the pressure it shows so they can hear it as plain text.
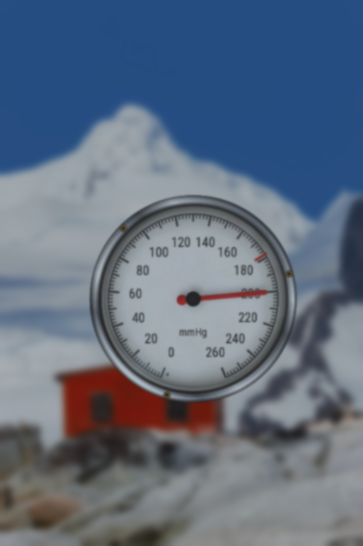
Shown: 200 mmHg
